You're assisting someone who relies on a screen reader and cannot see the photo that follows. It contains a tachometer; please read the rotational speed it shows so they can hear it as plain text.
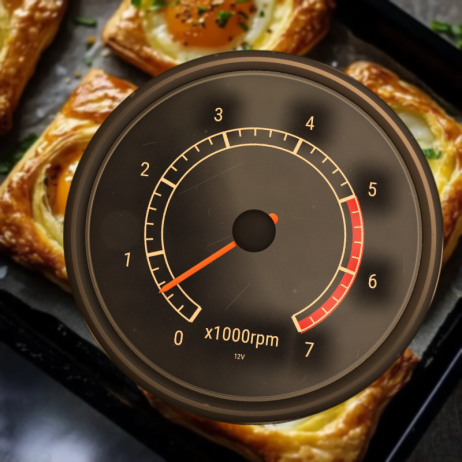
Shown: 500 rpm
